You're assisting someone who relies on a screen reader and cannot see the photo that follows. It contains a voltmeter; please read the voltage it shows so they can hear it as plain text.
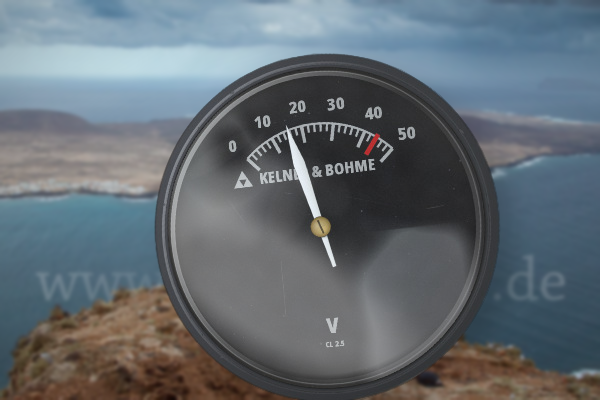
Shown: 16 V
